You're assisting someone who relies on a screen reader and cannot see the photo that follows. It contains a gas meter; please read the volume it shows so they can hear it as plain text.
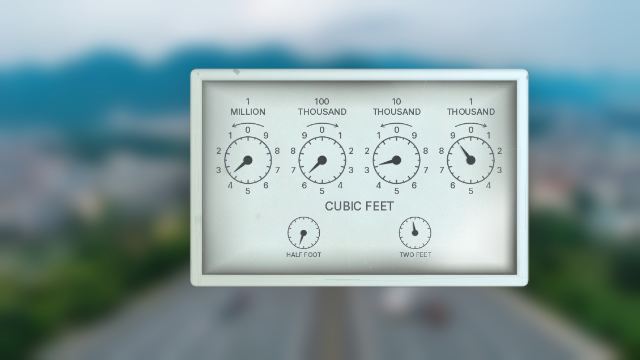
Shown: 362900 ft³
